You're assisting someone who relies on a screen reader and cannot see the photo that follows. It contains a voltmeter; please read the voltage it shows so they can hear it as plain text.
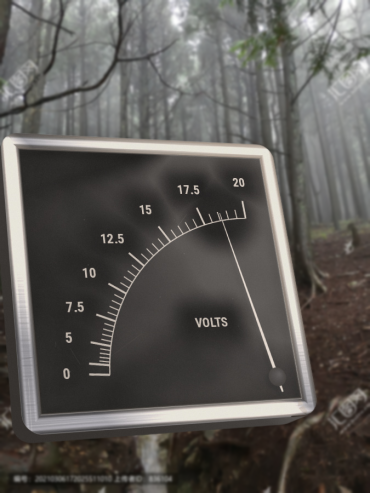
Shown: 18.5 V
